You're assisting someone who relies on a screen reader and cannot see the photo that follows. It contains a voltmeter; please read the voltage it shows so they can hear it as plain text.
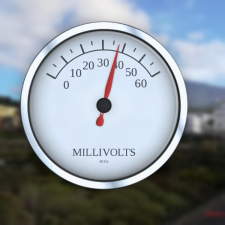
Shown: 37.5 mV
